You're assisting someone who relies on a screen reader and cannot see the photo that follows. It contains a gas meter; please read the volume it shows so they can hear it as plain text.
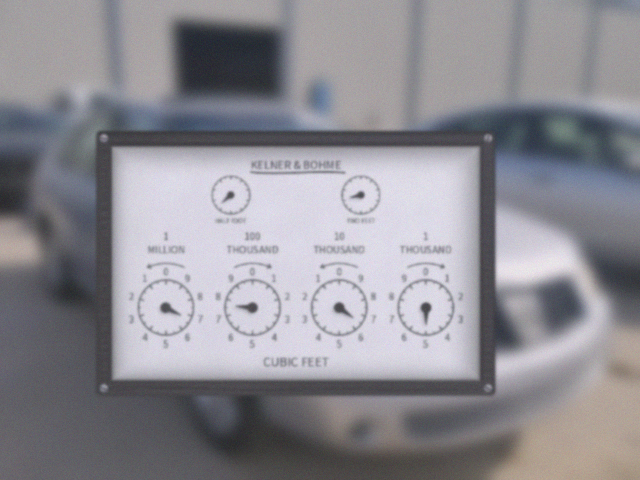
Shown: 676500 ft³
